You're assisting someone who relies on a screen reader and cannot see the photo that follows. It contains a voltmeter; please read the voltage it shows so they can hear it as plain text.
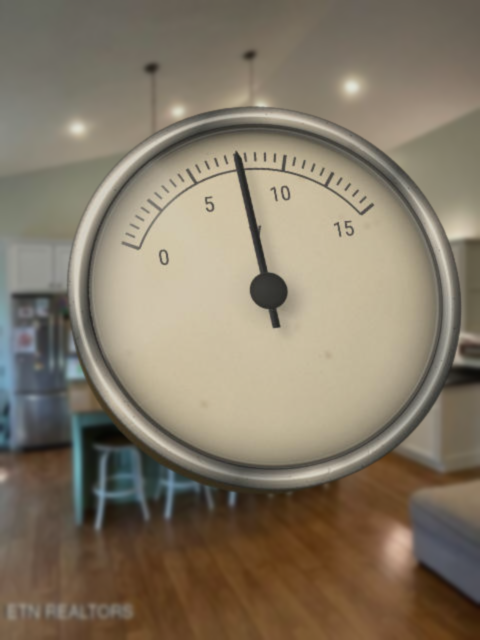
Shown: 7.5 V
